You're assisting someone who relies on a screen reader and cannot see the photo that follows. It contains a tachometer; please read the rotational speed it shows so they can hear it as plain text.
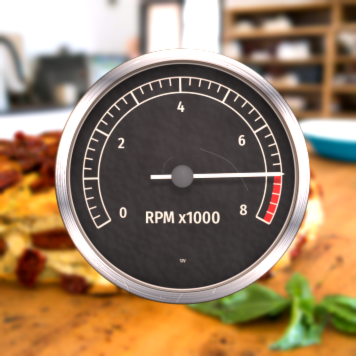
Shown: 7000 rpm
